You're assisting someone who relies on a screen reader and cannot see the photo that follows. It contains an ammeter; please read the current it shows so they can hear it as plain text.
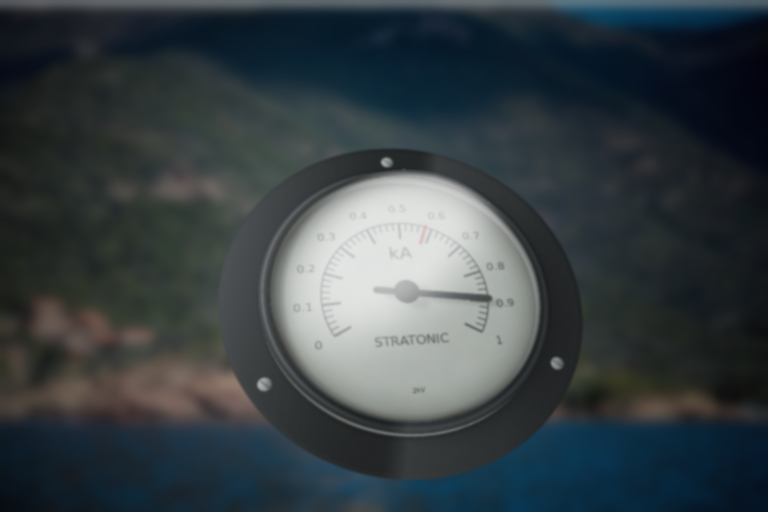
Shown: 0.9 kA
